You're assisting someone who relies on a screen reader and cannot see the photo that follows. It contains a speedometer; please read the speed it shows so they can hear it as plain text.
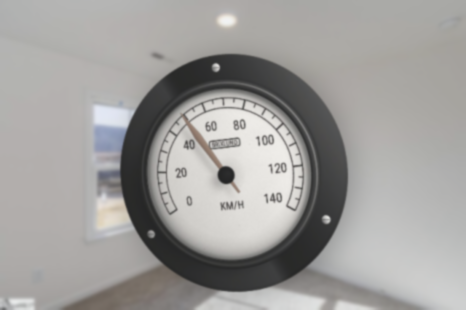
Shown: 50 km/h
